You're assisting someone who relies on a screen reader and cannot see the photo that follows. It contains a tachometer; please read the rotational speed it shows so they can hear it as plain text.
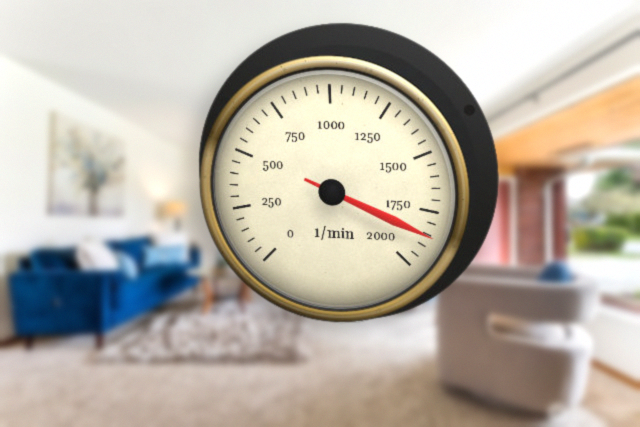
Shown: 1850 rpm
